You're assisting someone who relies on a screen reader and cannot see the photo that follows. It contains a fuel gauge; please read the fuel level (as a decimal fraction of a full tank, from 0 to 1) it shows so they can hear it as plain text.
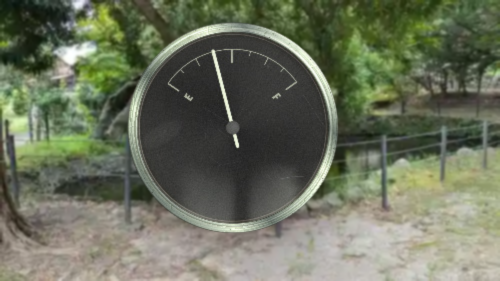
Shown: 0.375
